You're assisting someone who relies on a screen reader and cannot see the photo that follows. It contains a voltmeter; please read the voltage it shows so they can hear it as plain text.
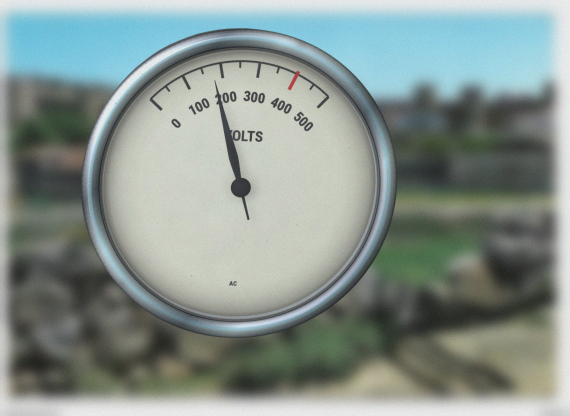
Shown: 175 V
